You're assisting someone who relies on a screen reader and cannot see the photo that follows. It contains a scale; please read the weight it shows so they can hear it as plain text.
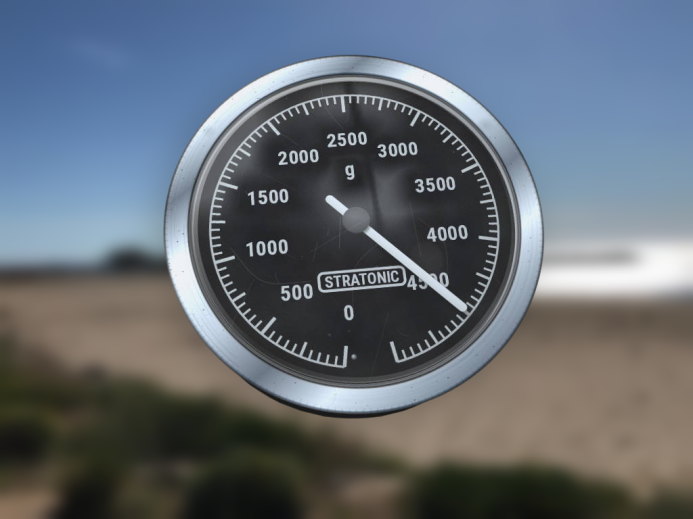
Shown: 4500 g
